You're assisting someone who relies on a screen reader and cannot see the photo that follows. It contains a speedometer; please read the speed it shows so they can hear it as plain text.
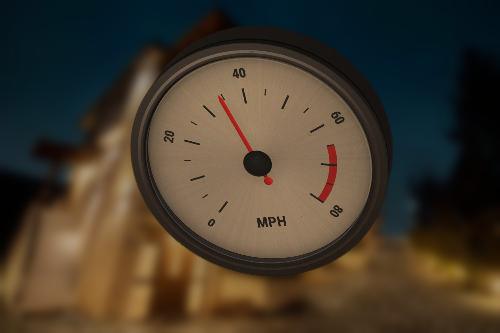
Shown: 35 mph
